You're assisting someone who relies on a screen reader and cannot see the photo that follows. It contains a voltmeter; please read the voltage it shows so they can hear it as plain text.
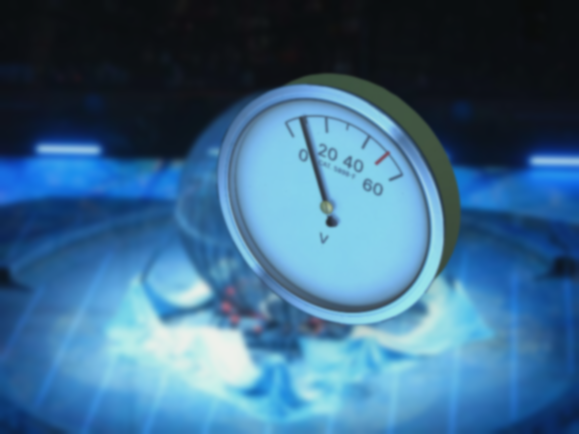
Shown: 10 V
